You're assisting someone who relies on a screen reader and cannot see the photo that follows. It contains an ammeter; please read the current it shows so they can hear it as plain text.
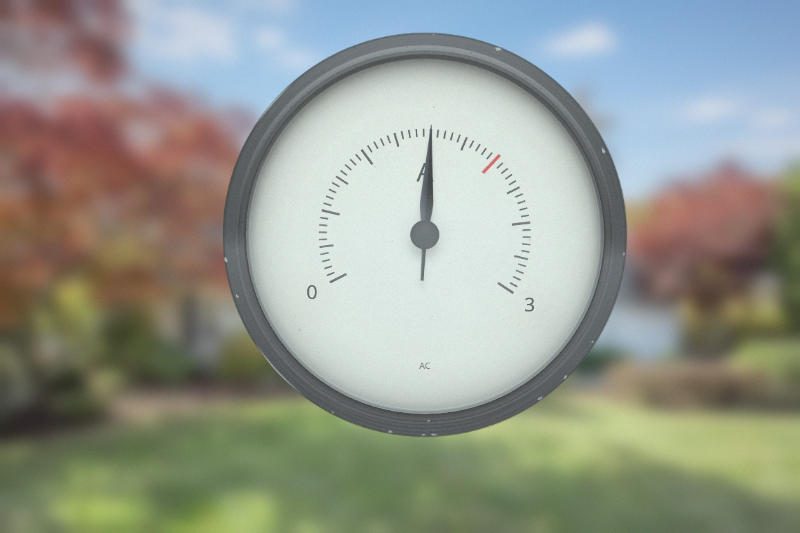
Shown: 1.5 A
